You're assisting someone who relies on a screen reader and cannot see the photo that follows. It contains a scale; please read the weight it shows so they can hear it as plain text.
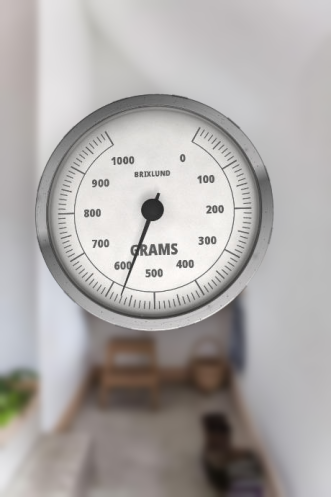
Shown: 570 g
